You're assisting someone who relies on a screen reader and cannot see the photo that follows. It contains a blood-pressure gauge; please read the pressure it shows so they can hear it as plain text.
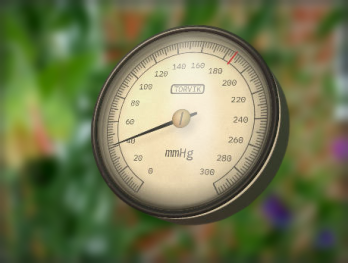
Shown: 40 mmHg
